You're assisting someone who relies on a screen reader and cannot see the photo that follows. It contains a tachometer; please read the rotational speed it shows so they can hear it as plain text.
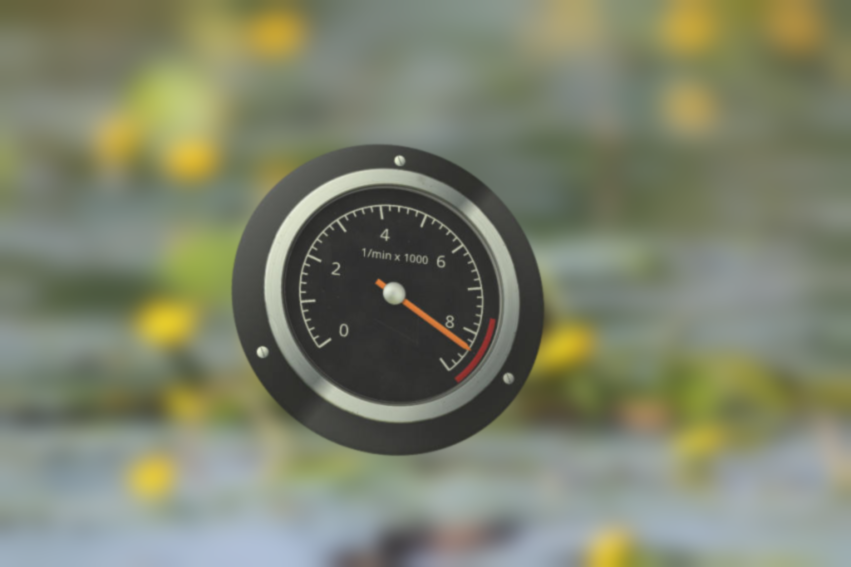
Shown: 8400 rpm
